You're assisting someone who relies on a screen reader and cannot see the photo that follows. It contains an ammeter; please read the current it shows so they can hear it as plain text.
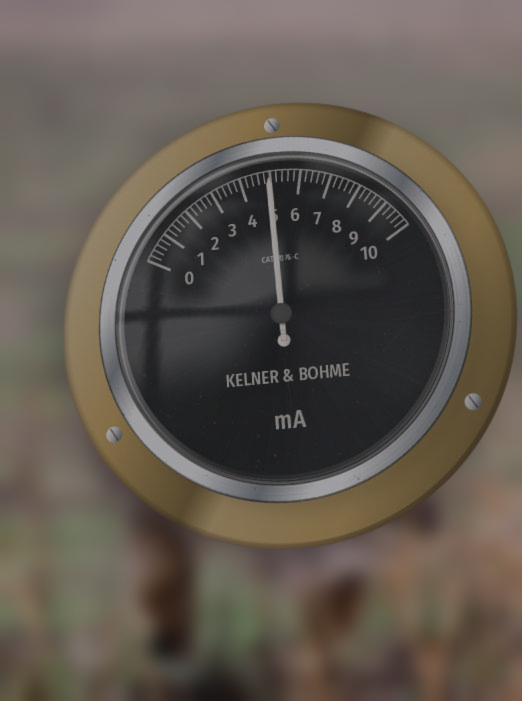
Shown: 5 mA
